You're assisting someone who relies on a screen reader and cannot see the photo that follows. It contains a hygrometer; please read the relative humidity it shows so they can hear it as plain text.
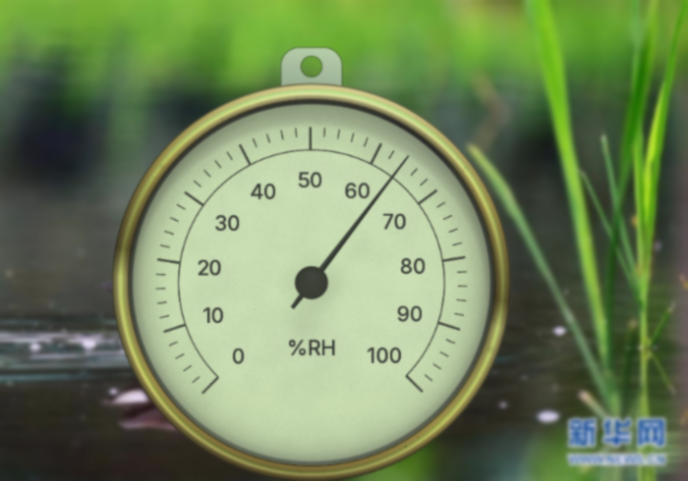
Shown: 64 %
